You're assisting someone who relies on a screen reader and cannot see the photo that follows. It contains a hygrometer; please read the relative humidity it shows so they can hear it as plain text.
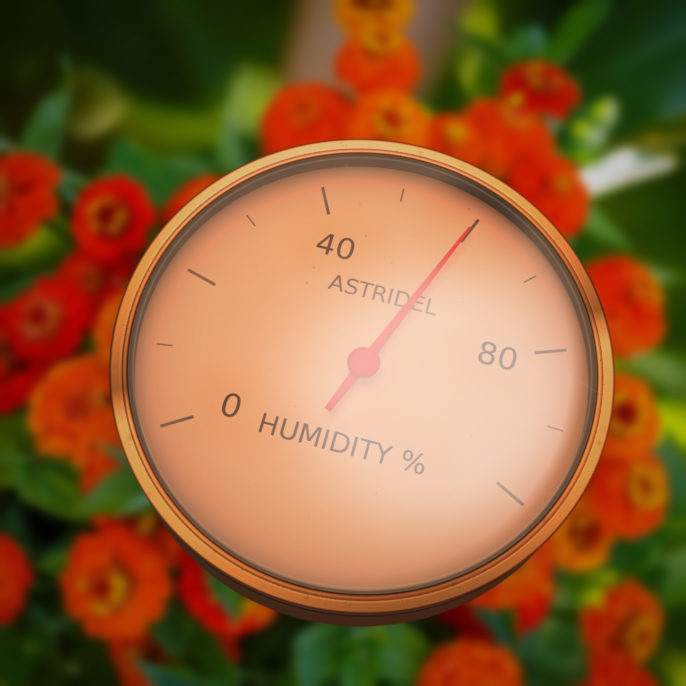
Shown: 60 %
